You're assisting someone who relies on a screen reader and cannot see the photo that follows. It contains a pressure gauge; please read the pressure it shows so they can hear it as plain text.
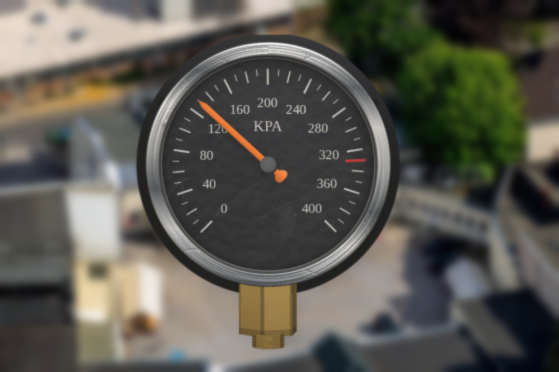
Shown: 130 kPa
